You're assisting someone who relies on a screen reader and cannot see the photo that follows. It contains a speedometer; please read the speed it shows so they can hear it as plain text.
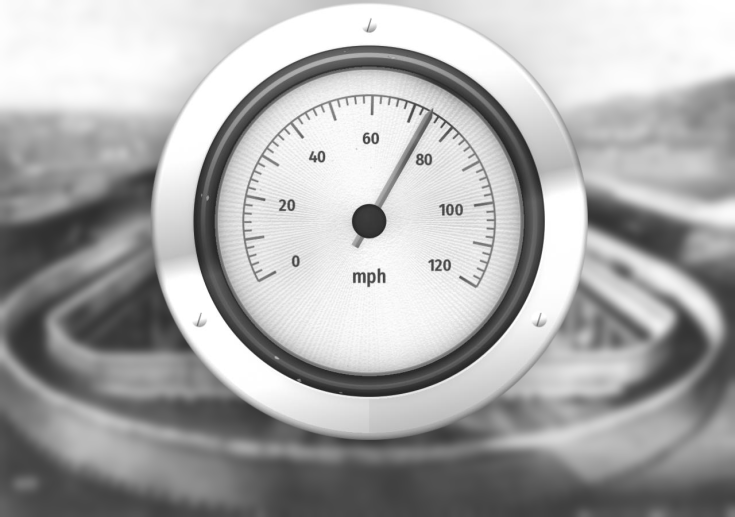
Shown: 74 mph
